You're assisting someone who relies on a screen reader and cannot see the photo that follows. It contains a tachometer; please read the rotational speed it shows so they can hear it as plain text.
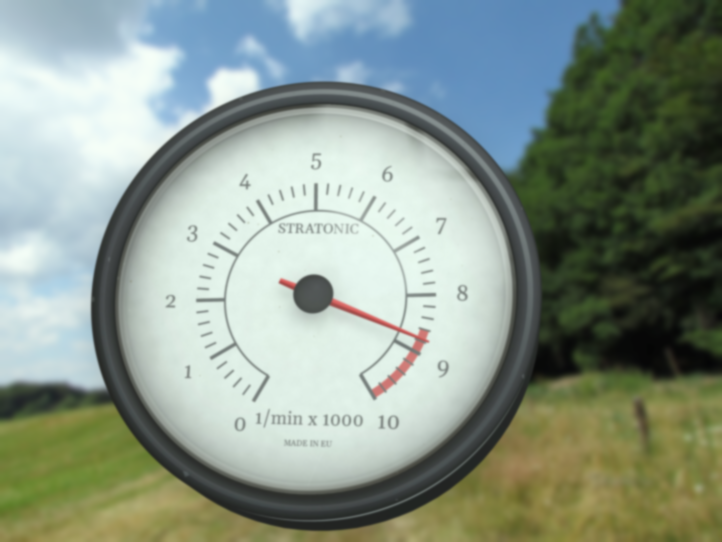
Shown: 8800 rpm
